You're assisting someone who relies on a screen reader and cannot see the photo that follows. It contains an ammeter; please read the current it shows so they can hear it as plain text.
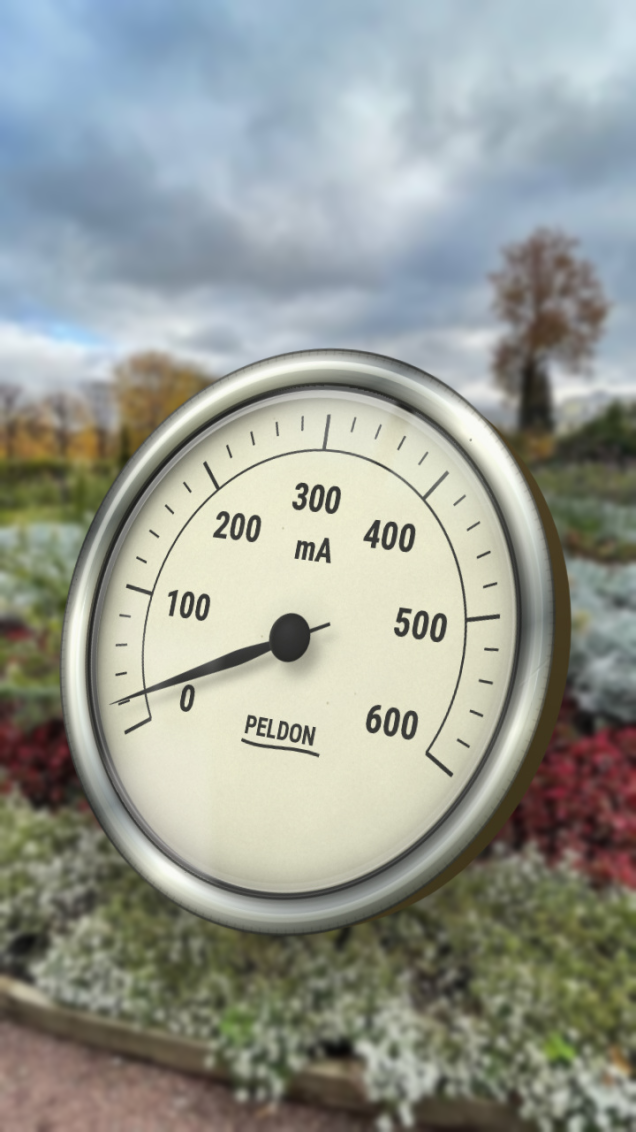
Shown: 20 mA
